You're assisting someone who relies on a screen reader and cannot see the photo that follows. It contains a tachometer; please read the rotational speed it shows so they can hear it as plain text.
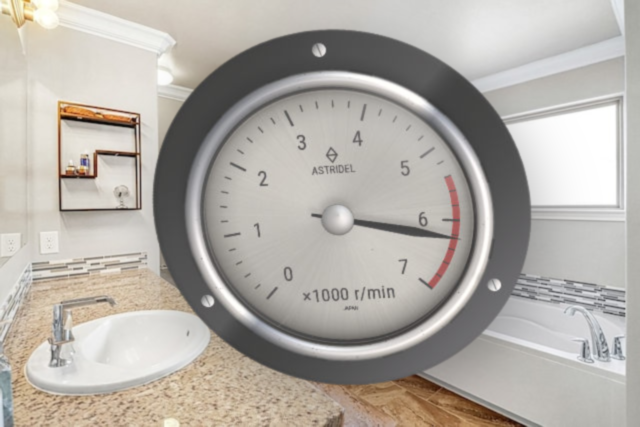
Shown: 6200 rpm
